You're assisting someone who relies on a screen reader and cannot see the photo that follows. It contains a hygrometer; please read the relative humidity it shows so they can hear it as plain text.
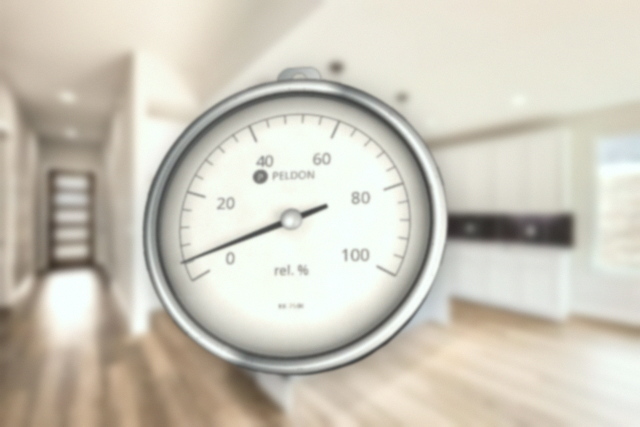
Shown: 4 %
